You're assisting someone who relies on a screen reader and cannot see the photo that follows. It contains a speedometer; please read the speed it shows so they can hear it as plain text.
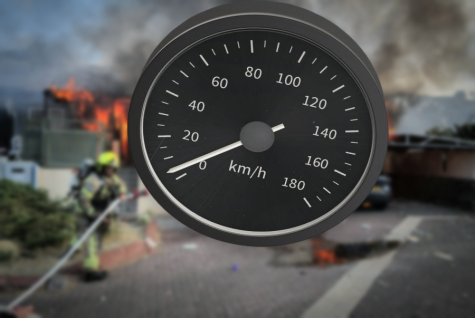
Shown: 5 km/h
